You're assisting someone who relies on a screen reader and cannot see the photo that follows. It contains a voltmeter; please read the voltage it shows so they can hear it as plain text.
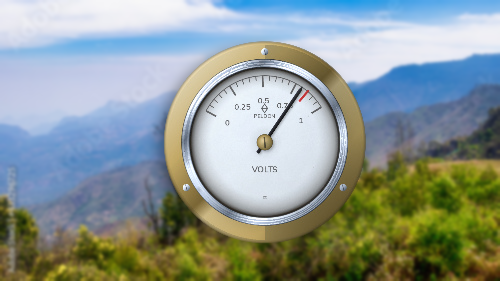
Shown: 0.8 V
